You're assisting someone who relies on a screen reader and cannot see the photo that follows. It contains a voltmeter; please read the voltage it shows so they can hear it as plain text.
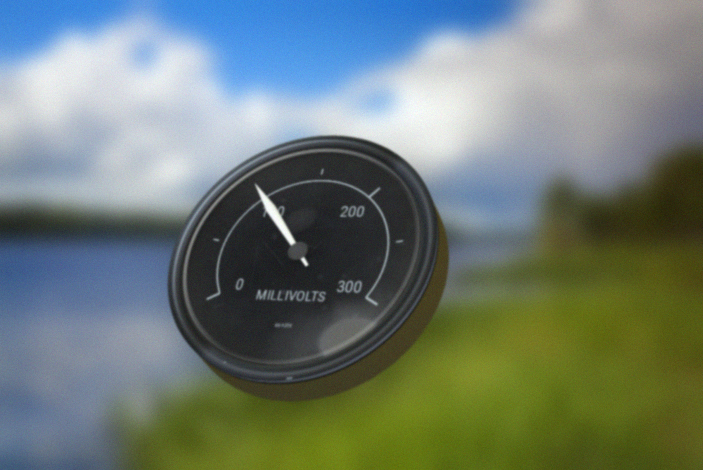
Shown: 100 mV
